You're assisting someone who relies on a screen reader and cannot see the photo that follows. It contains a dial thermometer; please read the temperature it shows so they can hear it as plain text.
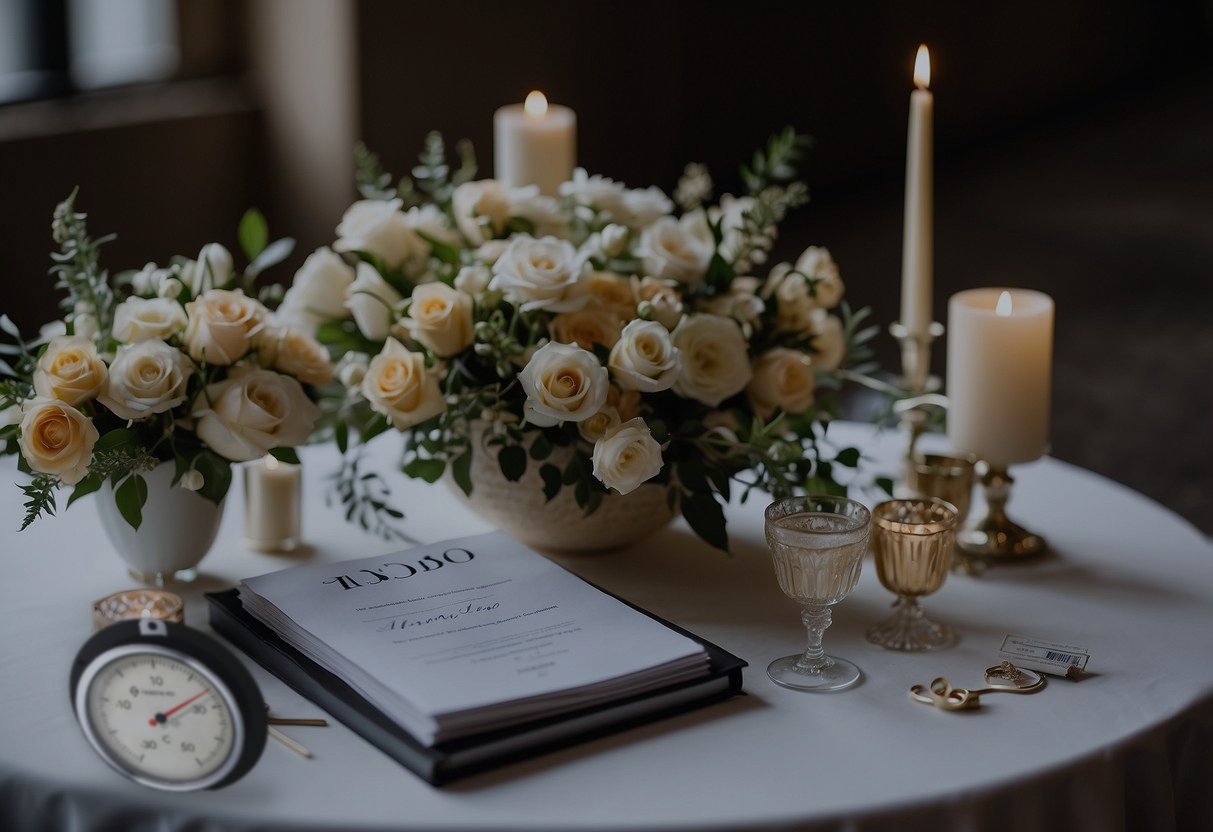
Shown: 25 °C
